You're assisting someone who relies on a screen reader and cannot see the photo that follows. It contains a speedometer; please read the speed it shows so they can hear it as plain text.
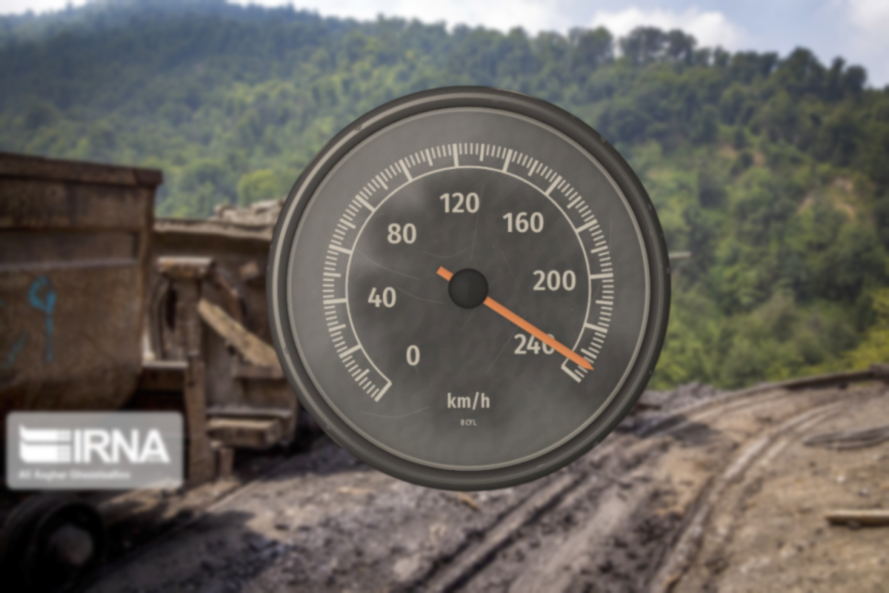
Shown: 234 km/h
